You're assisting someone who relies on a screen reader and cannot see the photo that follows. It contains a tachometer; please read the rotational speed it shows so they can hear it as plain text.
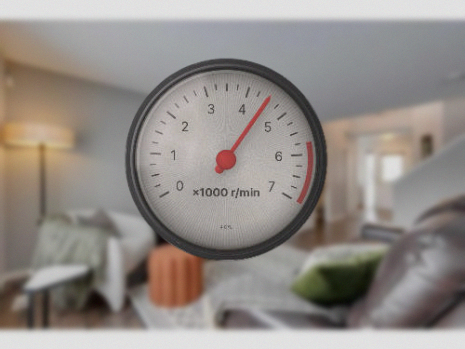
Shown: 4500 rpm
